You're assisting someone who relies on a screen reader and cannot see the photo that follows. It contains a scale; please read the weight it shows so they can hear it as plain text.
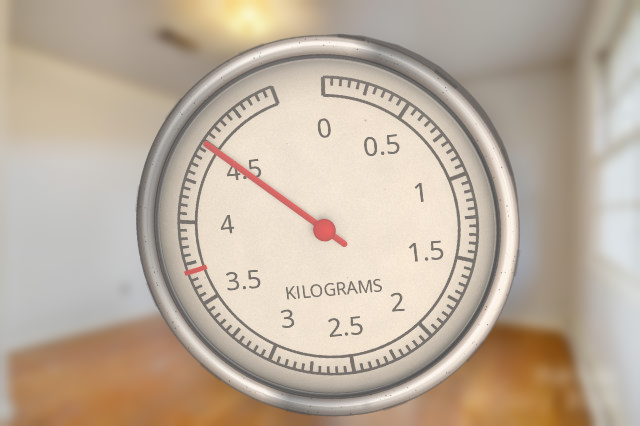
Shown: 4.5 kg
